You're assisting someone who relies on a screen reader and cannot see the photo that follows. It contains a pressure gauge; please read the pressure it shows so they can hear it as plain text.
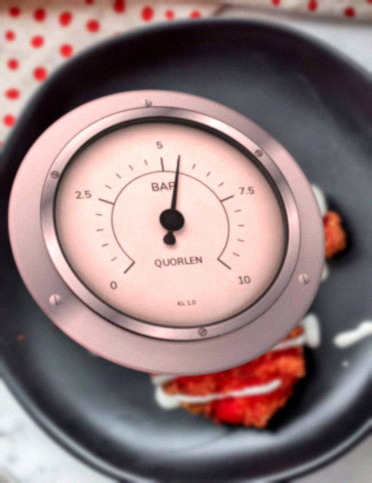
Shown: 5.5 bar
